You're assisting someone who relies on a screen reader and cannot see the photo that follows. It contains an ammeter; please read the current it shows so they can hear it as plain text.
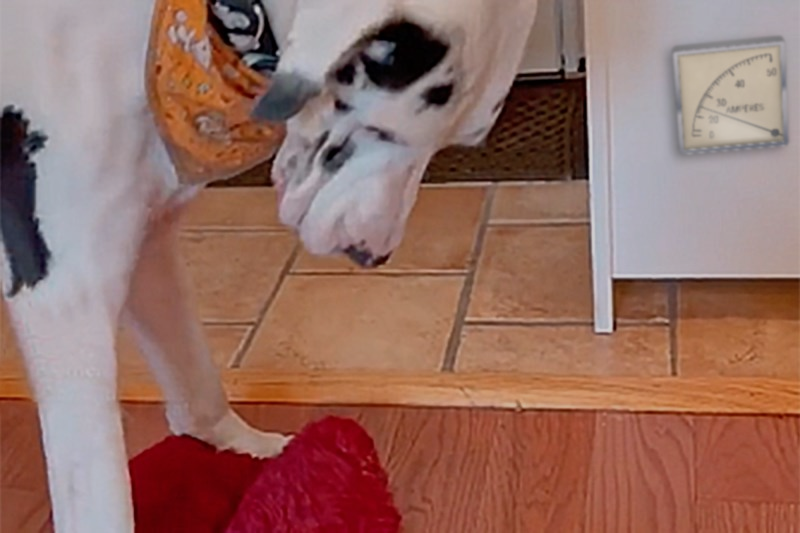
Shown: 25 A
